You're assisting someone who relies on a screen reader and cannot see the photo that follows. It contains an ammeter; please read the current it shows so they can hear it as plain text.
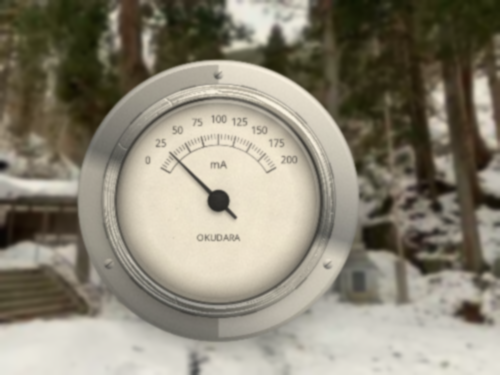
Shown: 25 mA
